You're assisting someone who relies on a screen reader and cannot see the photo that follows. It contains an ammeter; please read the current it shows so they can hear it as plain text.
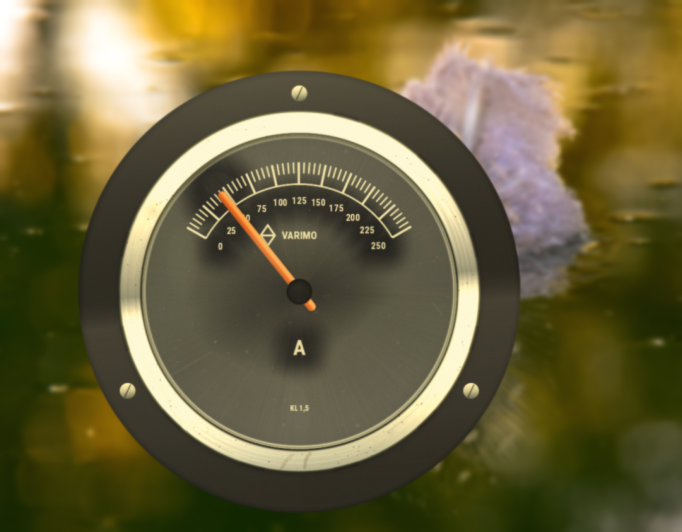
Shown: 45 A
